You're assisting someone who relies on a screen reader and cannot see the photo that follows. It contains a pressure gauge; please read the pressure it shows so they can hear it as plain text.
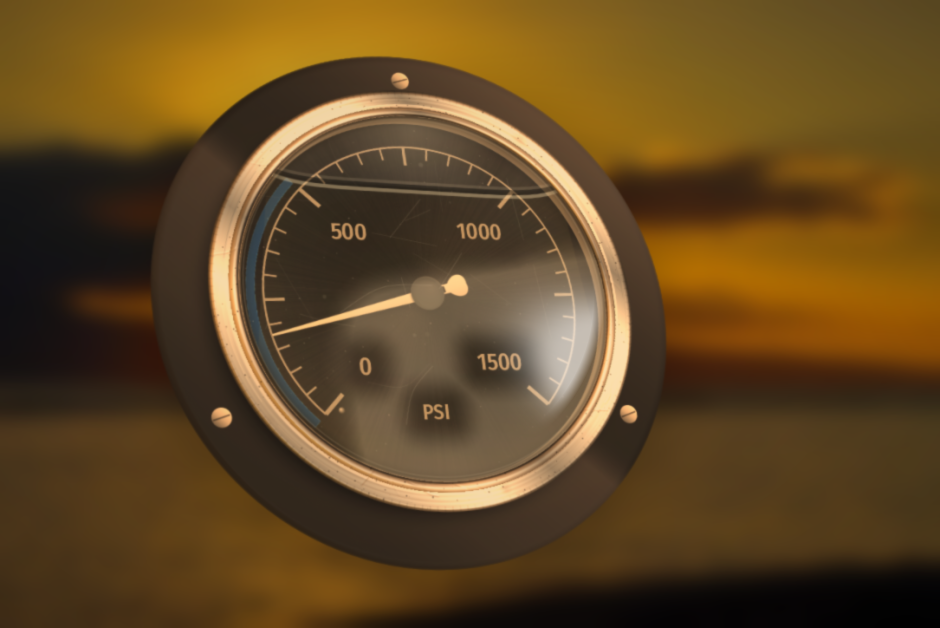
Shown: 175 psi
